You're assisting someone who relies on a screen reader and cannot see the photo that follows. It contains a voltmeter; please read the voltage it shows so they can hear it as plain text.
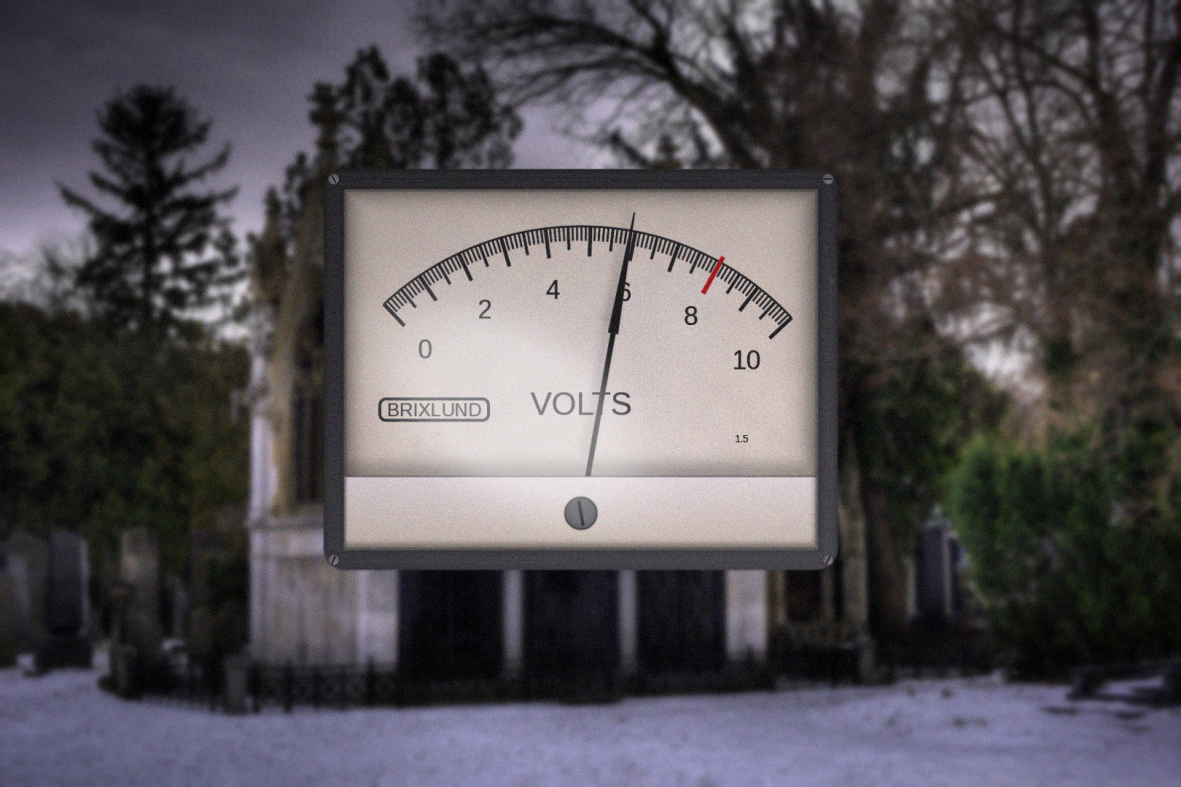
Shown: 5.9 V
